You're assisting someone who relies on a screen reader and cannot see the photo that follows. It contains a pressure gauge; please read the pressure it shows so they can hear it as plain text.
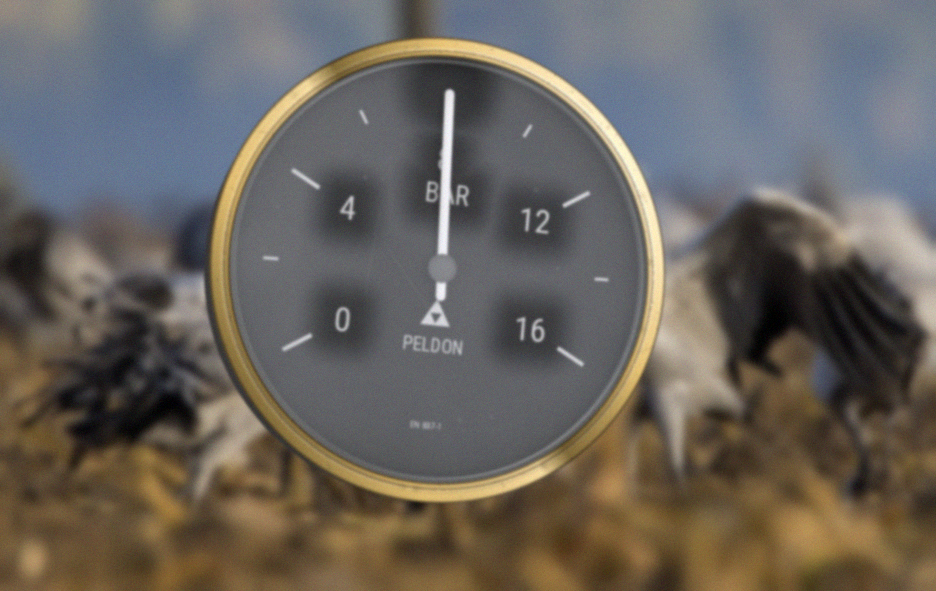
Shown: 8 bar
